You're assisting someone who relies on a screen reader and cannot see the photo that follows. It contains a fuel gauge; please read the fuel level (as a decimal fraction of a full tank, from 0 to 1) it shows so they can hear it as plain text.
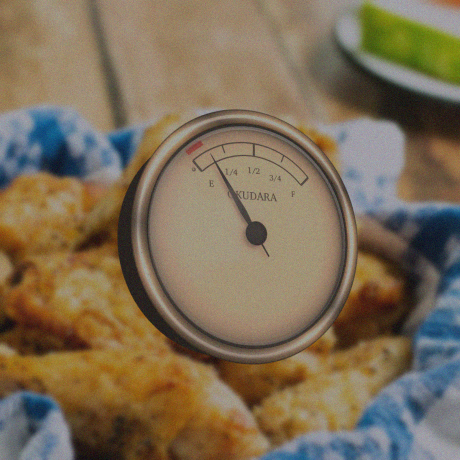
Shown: 0.125
